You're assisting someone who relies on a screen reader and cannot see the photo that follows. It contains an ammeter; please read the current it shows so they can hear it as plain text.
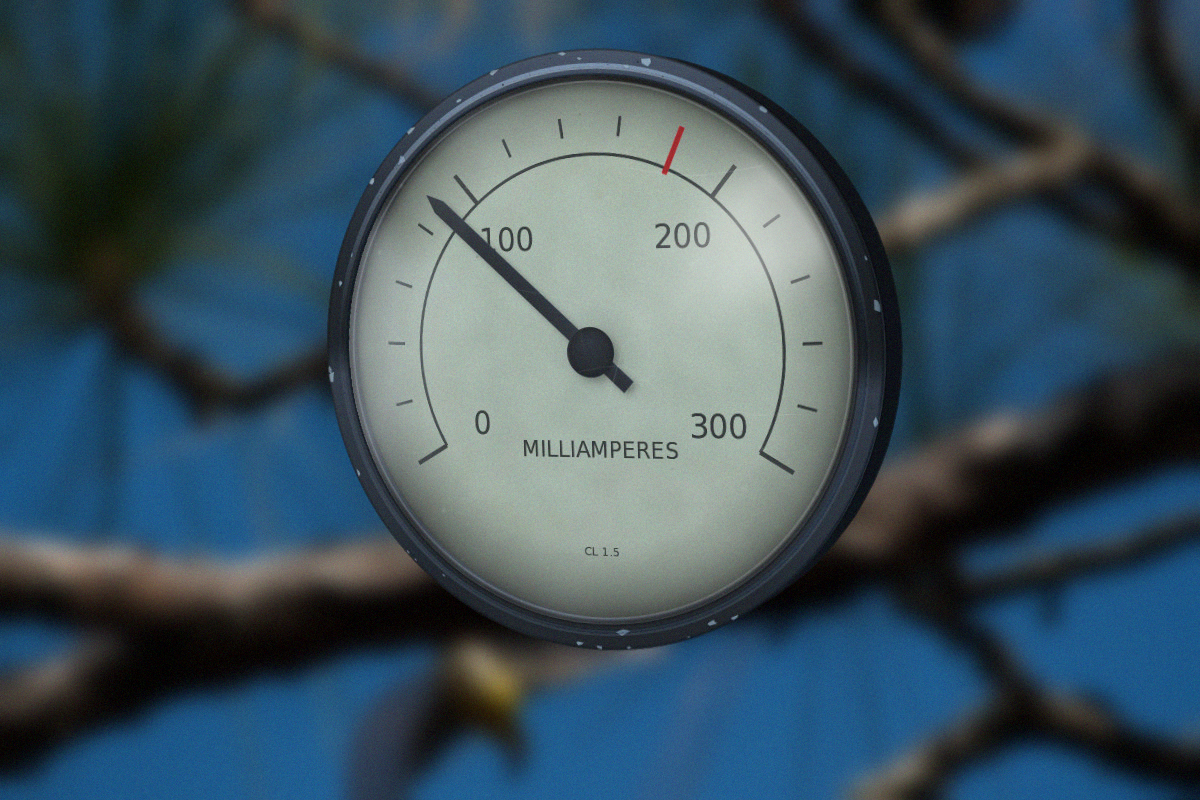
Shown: 90 mA
